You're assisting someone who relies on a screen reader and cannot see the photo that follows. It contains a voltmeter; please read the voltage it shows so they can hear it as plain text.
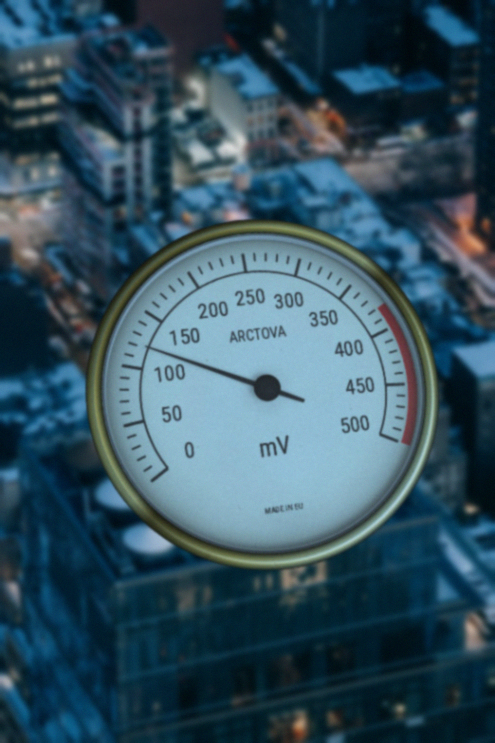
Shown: 120 mV
